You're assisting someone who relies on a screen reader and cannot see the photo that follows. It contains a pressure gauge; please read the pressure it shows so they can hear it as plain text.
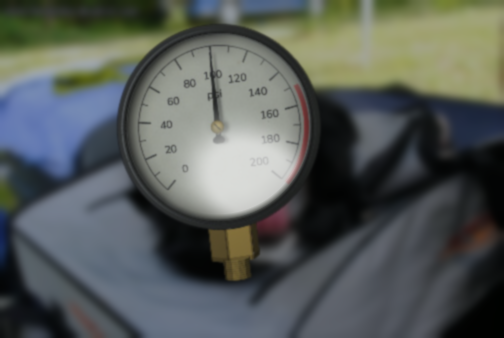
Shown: 100 psi
